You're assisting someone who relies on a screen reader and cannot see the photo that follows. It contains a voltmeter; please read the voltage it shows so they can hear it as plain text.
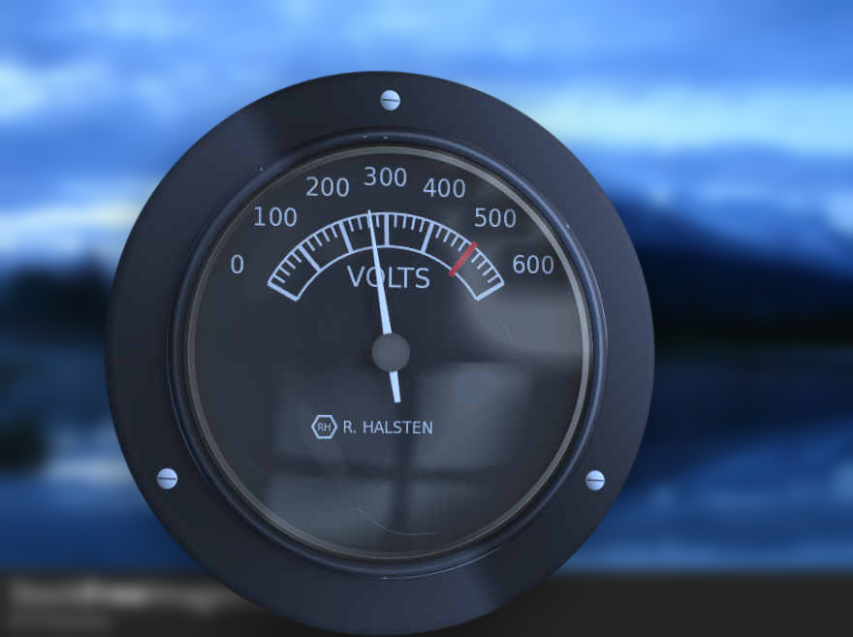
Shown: 260 V
